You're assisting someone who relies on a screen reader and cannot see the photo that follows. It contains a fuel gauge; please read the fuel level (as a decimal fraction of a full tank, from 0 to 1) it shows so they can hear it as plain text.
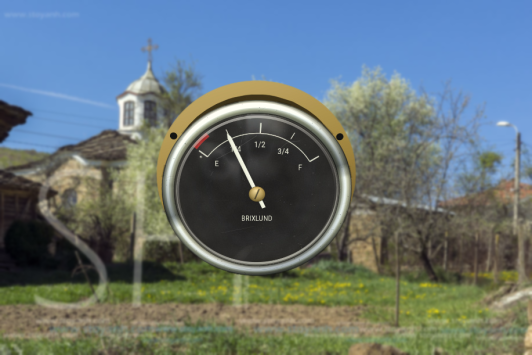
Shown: 0.25
